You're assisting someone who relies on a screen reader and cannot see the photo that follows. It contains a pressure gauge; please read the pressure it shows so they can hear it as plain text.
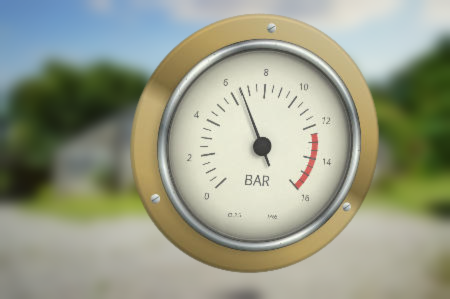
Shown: 6.5 bar
